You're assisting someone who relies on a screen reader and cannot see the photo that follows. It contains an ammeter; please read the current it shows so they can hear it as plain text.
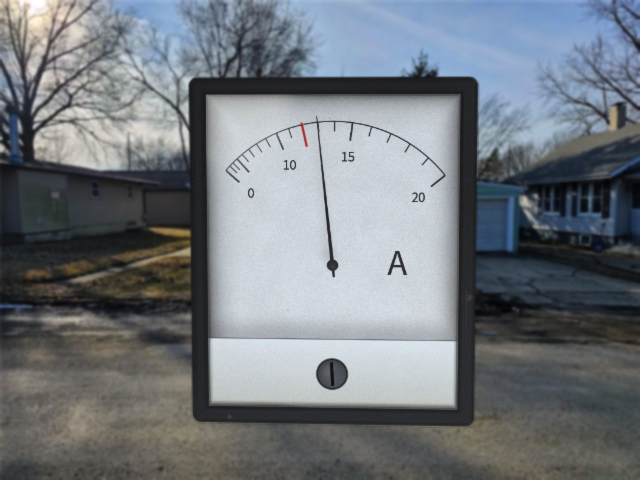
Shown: 13 A
